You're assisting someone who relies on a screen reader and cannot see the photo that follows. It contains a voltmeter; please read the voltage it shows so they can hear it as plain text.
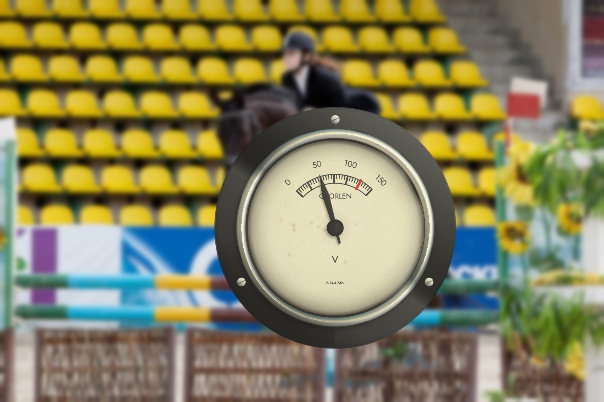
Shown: 50 V
